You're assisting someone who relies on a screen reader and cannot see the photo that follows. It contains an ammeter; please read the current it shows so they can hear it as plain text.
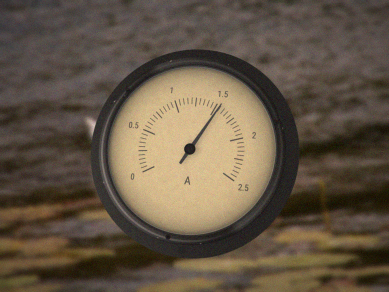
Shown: 1.55 A
